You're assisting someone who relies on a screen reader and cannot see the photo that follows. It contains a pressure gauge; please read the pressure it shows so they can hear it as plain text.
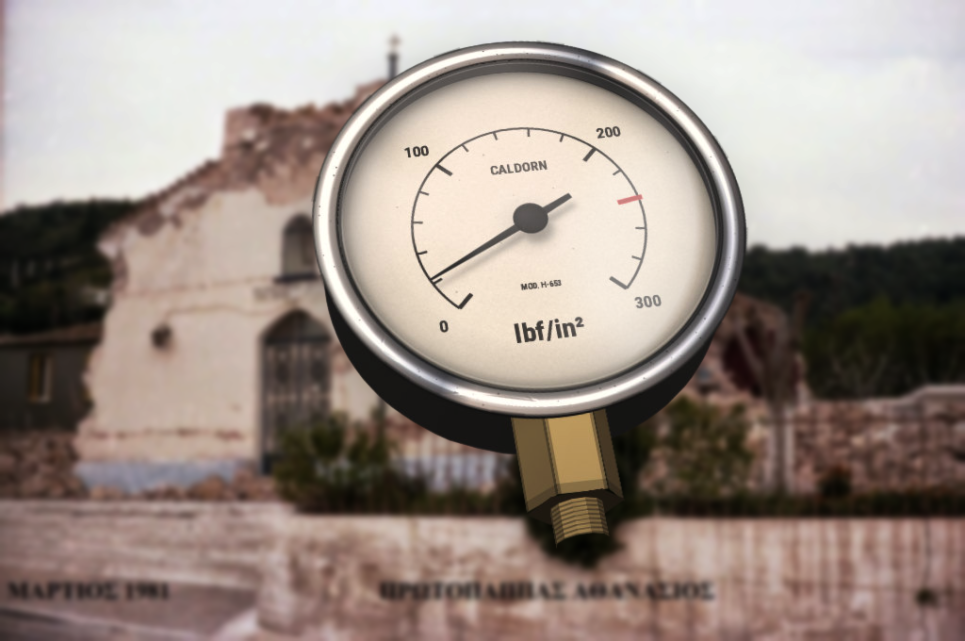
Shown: 20 psi
